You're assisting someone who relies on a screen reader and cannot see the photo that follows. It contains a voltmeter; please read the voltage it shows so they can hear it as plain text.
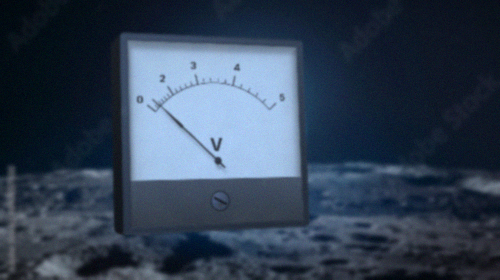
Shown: 1 V
